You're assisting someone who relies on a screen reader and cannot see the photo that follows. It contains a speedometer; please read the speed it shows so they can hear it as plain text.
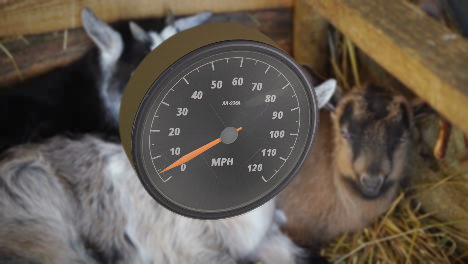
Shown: 5 mph
